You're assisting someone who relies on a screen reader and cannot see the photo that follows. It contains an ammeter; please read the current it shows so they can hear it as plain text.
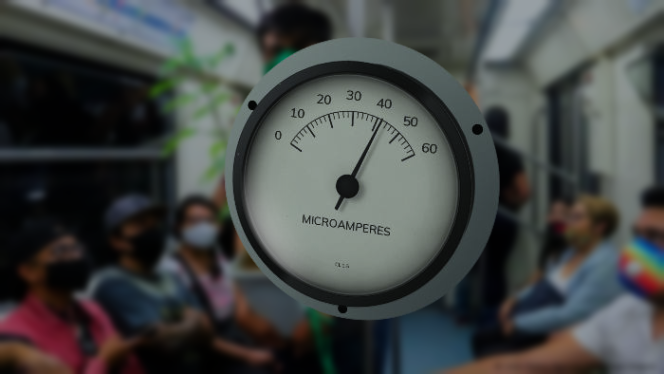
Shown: 42 µA
